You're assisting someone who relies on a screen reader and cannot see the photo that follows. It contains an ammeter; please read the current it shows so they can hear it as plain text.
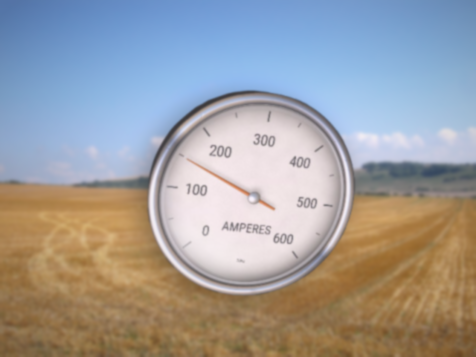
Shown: 150 A
